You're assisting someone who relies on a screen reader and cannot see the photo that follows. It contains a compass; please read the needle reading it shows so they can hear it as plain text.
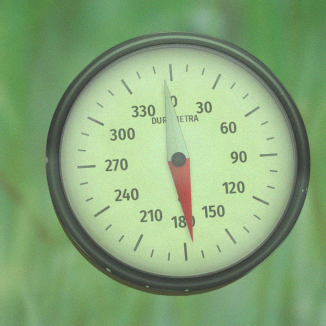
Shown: 175 °
